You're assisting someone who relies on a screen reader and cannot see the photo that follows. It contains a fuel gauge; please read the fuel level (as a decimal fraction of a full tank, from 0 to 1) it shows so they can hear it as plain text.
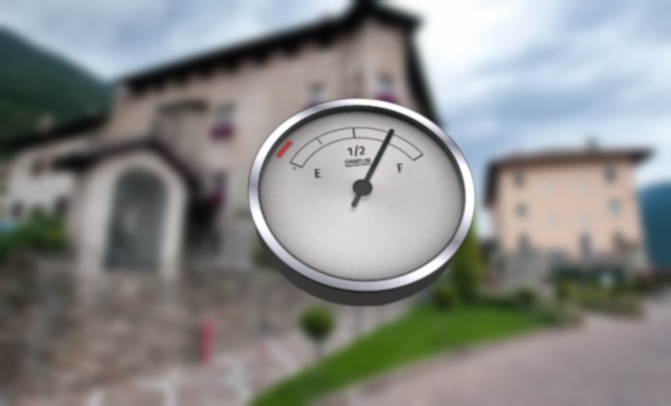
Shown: 0.75
